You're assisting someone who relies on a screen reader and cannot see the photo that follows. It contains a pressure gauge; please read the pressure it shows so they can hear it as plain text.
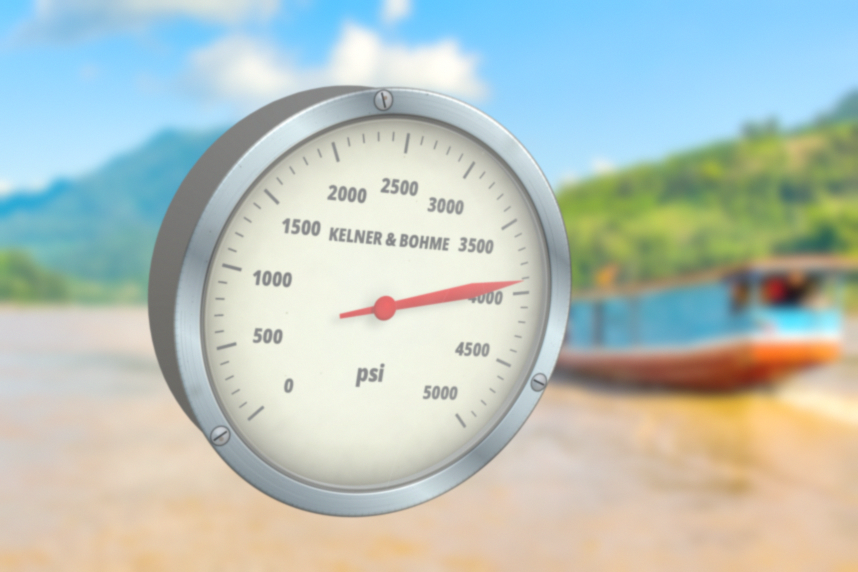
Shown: 3900 psi
